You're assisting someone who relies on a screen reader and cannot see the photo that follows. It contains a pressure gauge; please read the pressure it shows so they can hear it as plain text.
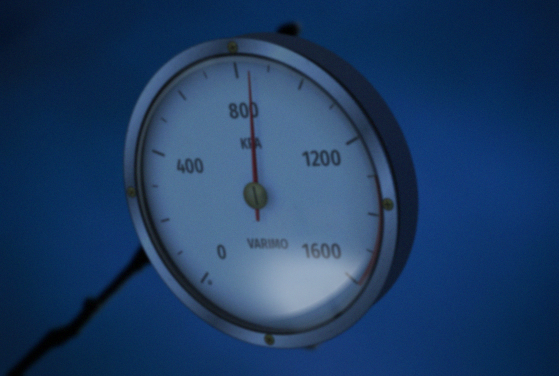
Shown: 850 kPa
